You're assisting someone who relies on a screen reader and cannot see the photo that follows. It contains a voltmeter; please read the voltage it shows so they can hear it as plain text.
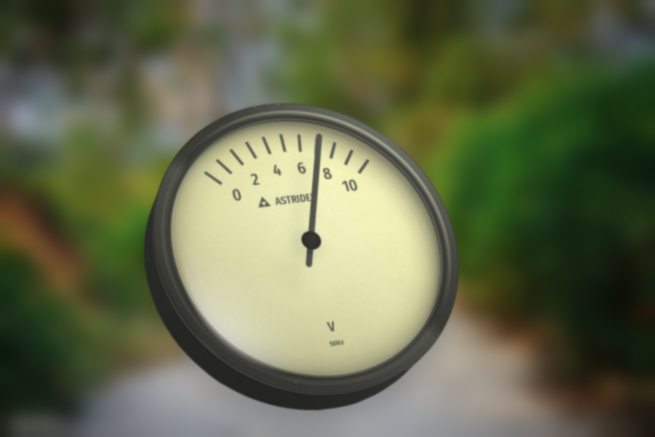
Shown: 7 V
